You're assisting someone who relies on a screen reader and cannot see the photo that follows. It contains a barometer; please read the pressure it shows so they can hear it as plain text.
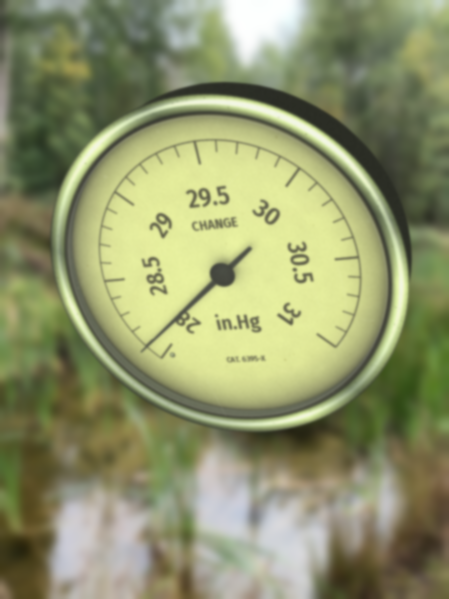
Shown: 28.1 inHg
